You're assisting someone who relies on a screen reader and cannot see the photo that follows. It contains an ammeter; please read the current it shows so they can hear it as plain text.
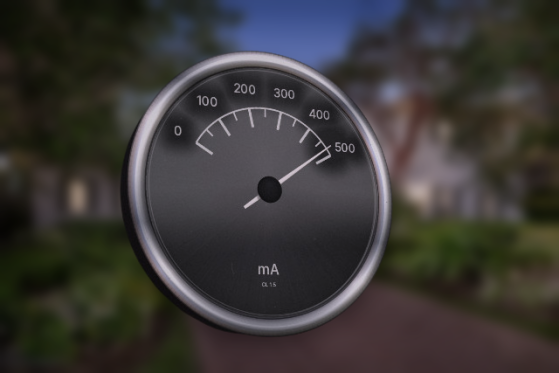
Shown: 475 mA
